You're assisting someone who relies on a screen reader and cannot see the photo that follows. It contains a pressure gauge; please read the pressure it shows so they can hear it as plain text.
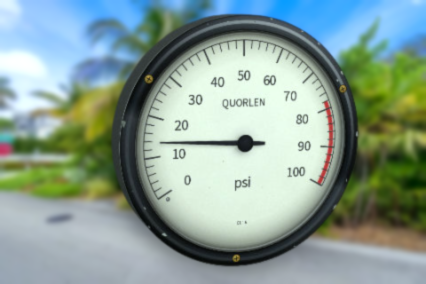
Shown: 14 psi
